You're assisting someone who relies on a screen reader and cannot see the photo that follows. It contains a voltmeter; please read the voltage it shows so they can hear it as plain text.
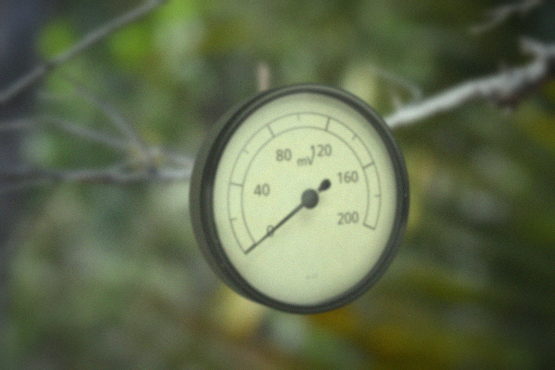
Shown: 0 mV
